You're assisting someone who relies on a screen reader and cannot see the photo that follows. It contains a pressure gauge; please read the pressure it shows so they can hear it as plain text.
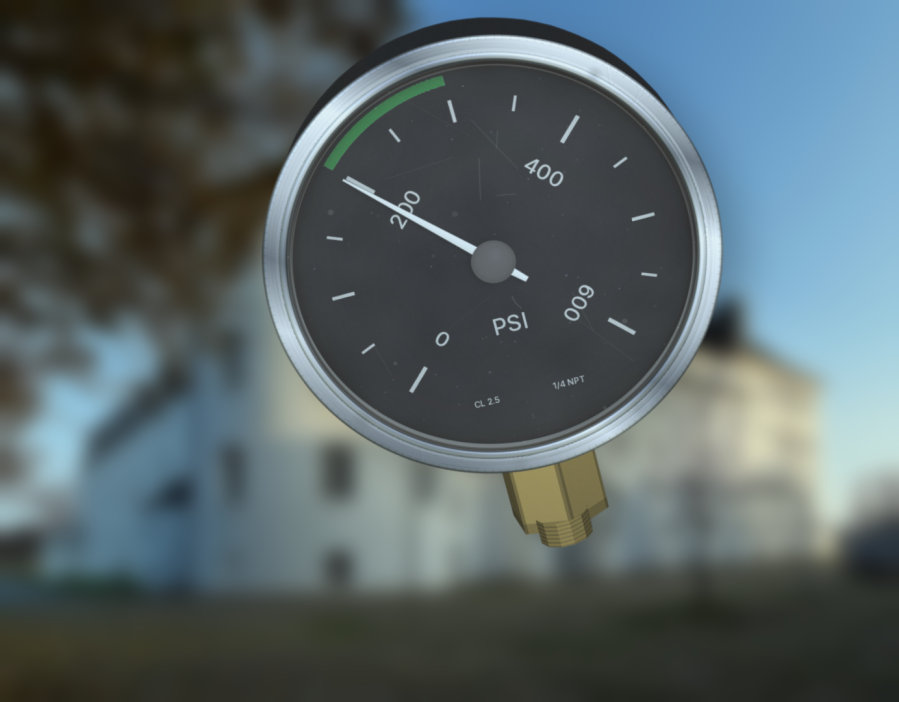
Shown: 200 psi
